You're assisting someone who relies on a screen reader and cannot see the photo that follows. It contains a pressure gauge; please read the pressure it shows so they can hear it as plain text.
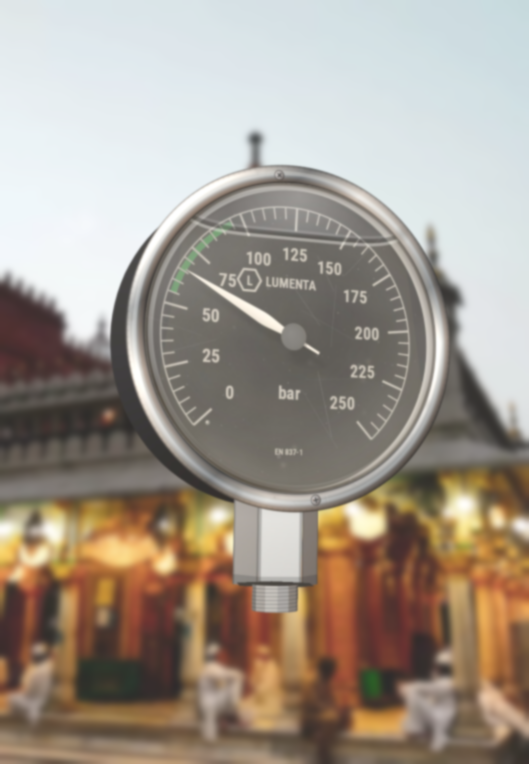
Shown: 65 bar
